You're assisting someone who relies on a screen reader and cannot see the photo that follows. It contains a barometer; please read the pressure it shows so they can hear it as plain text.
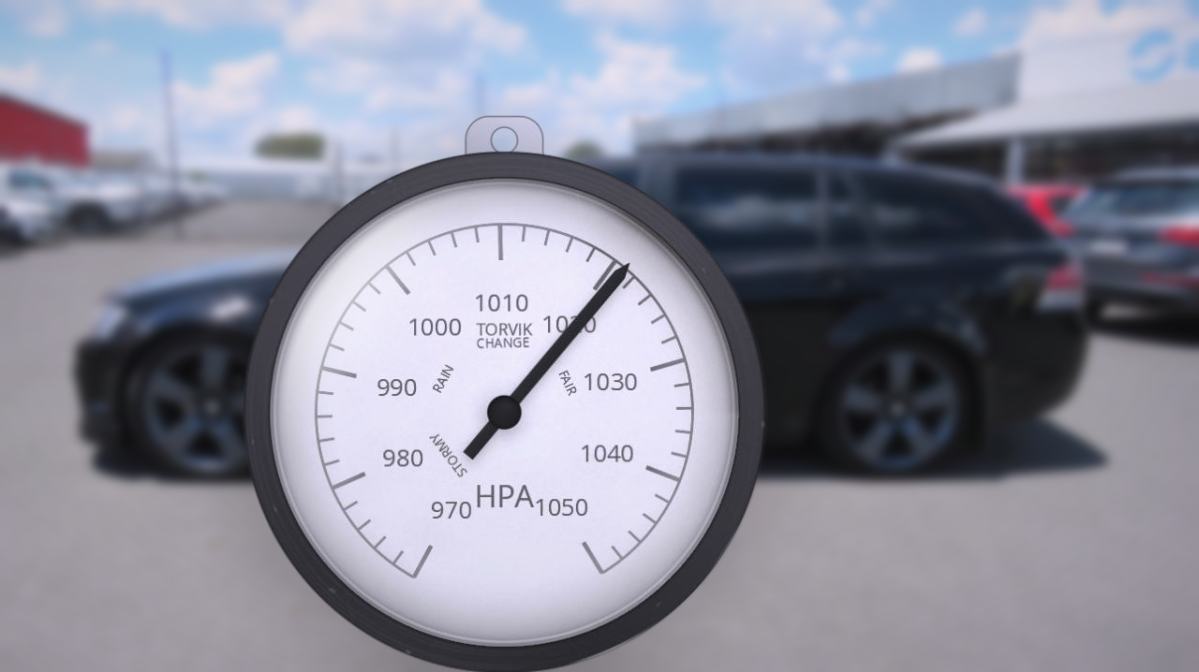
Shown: 1021 hPa
